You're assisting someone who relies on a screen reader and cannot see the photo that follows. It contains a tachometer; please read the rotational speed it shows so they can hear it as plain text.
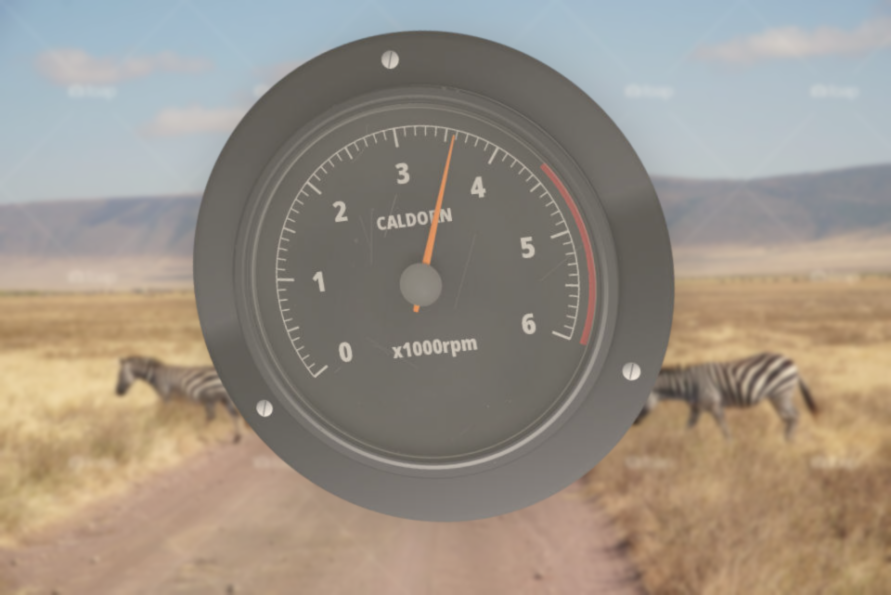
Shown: 3600 rpm
